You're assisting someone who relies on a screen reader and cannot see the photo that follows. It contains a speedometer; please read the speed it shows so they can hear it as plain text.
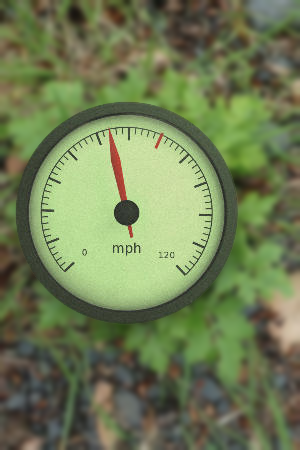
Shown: 54 mph
